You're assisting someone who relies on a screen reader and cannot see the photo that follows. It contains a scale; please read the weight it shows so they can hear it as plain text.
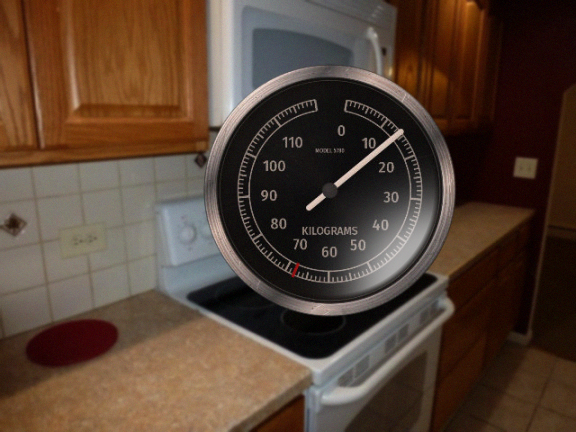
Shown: 14 kg
